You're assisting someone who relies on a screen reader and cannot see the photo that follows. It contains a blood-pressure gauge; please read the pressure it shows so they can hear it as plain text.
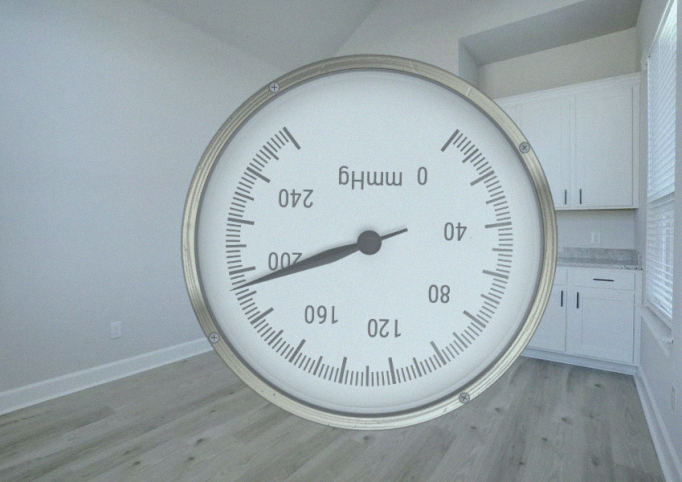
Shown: 194 mmHg
